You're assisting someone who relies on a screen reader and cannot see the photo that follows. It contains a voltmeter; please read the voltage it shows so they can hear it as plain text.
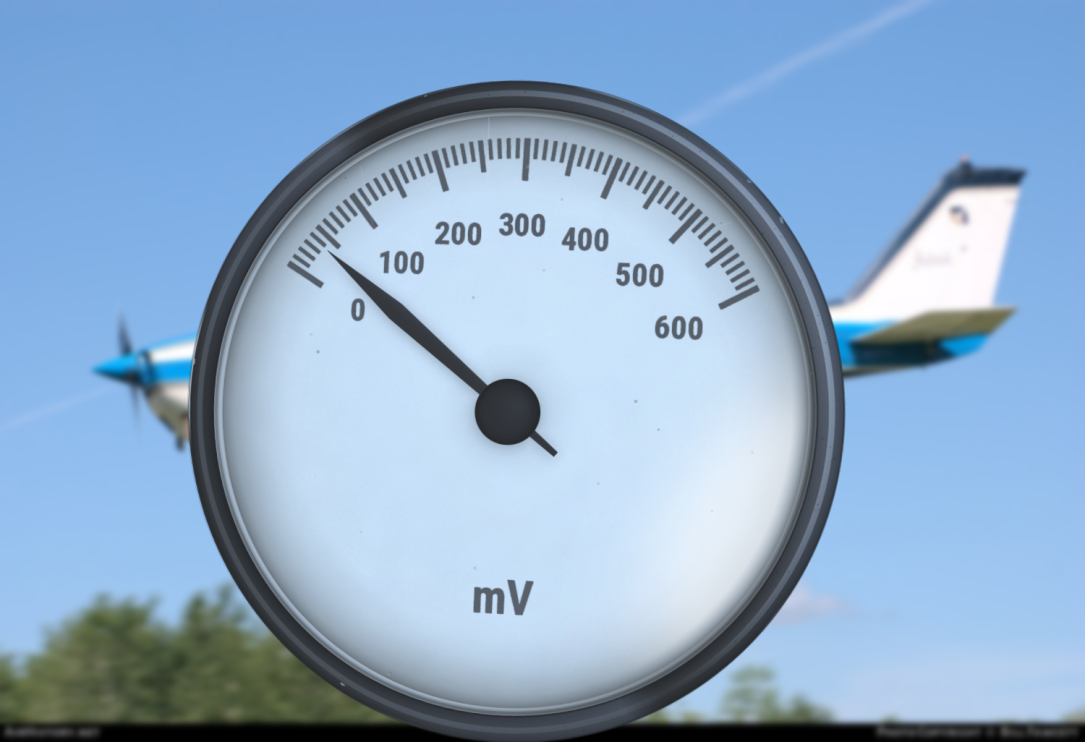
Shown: 40 mV
